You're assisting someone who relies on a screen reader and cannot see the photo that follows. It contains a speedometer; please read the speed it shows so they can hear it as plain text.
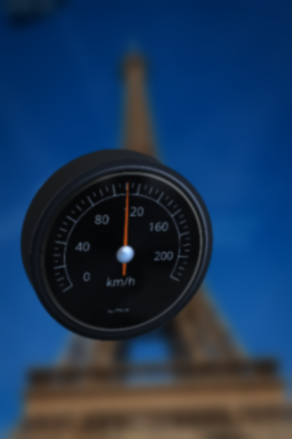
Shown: 110 km/h
